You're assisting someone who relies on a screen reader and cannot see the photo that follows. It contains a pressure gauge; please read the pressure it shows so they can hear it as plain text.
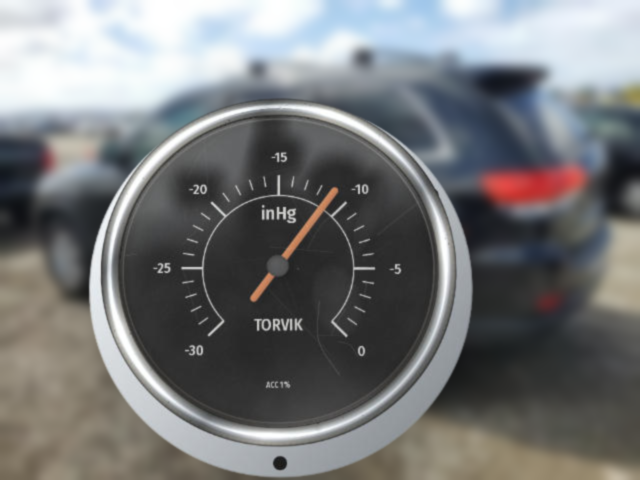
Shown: -11 inHg
